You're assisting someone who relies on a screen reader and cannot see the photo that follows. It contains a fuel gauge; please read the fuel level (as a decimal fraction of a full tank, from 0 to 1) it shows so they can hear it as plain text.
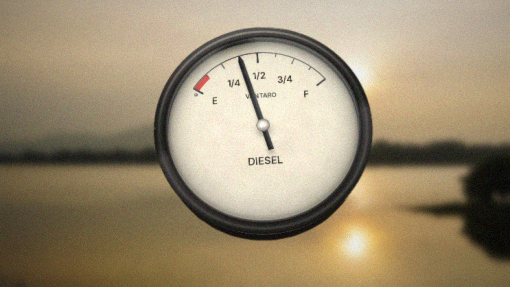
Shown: 0.375
